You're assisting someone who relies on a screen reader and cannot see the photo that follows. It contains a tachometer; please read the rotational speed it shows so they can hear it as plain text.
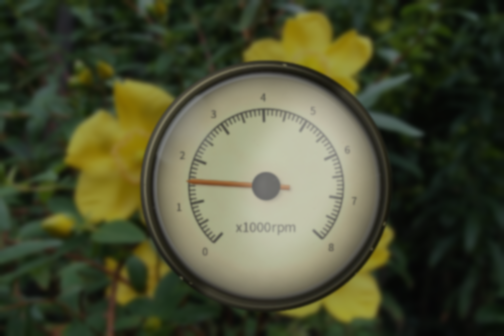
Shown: 1500 rpm
